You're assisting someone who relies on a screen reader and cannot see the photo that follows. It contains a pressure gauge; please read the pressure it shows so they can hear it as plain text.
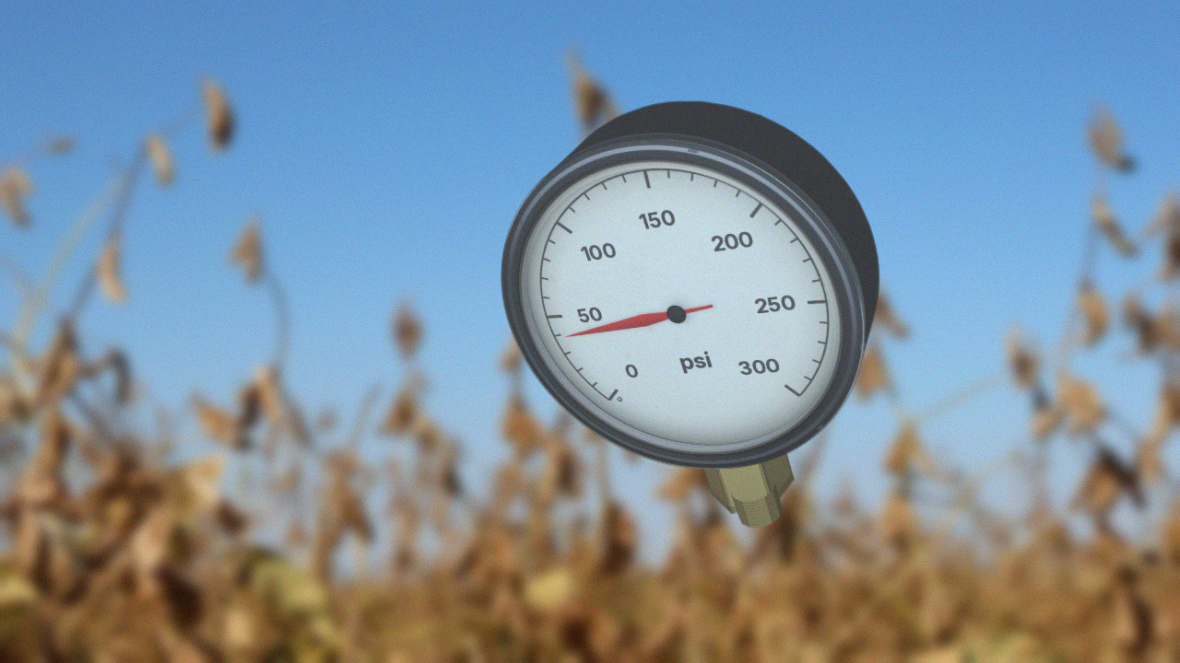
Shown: 40 psi
